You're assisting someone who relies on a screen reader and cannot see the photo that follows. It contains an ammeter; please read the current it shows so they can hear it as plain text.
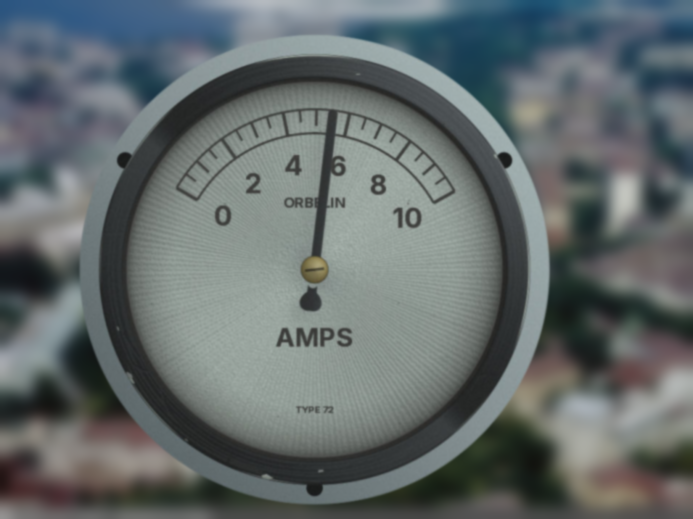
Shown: 5.5 A
